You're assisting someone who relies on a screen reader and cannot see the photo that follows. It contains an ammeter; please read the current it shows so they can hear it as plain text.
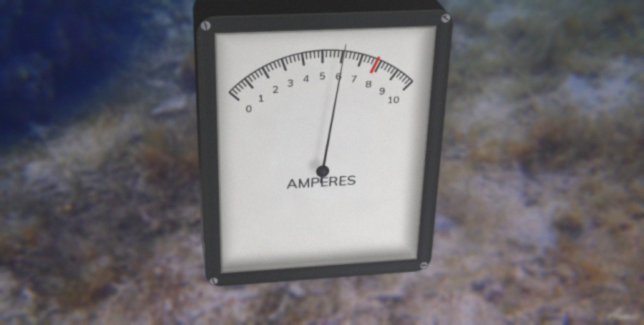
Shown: 6 A
